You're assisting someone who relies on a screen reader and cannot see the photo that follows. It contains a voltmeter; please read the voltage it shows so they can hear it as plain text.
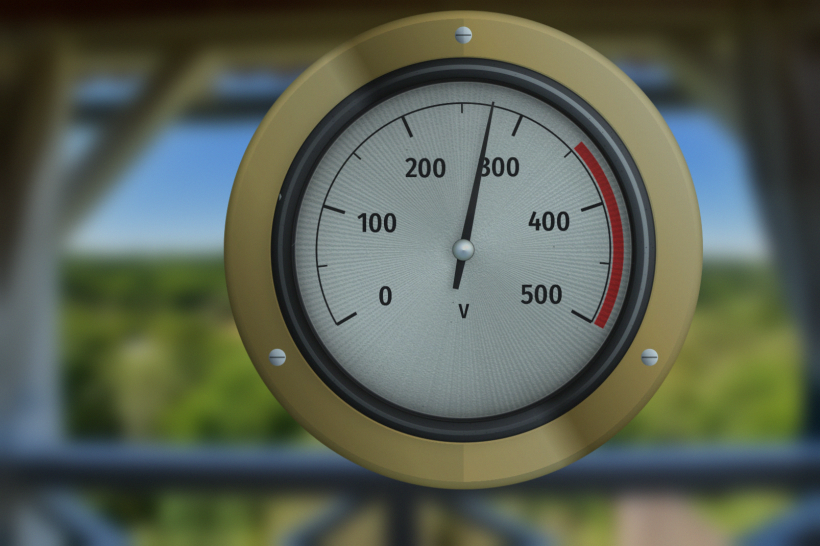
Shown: 275 V
